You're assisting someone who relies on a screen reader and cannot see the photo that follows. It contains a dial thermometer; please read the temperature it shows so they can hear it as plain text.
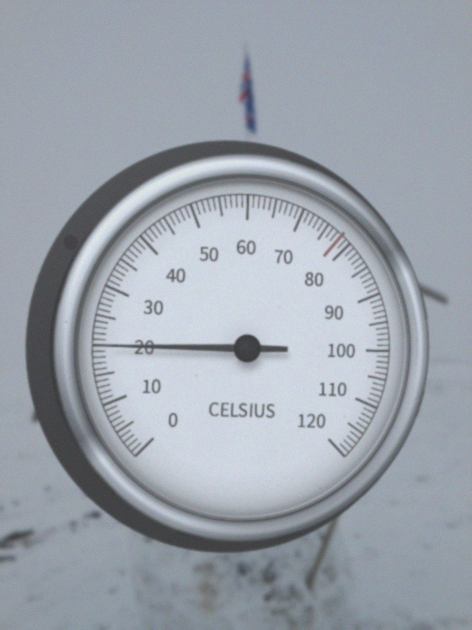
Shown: 20 °C
